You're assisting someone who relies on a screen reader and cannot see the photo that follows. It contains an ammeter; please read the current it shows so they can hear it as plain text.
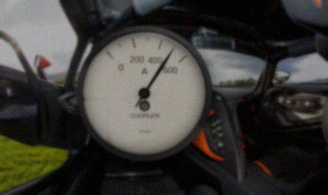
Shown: 500 A
